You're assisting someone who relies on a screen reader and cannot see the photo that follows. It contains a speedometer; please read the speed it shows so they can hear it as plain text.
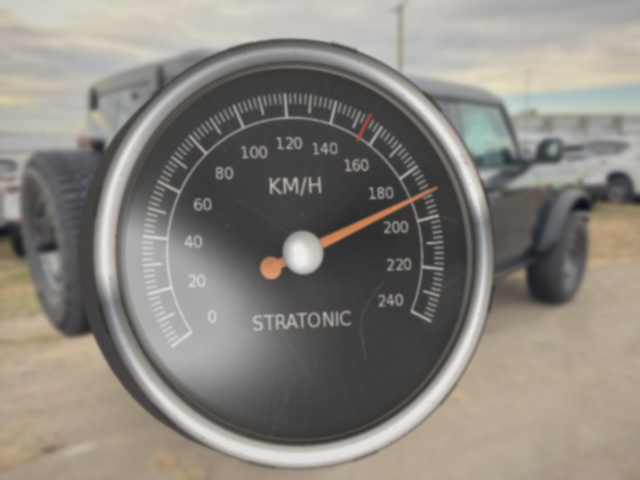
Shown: 190 km/h
